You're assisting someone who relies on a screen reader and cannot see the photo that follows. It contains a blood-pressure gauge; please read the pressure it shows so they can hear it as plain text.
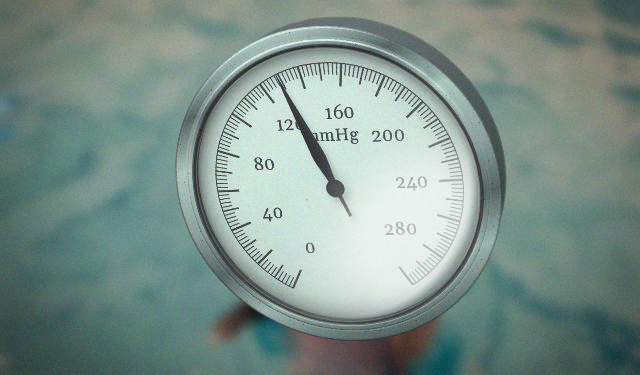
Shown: 130 mmHg
